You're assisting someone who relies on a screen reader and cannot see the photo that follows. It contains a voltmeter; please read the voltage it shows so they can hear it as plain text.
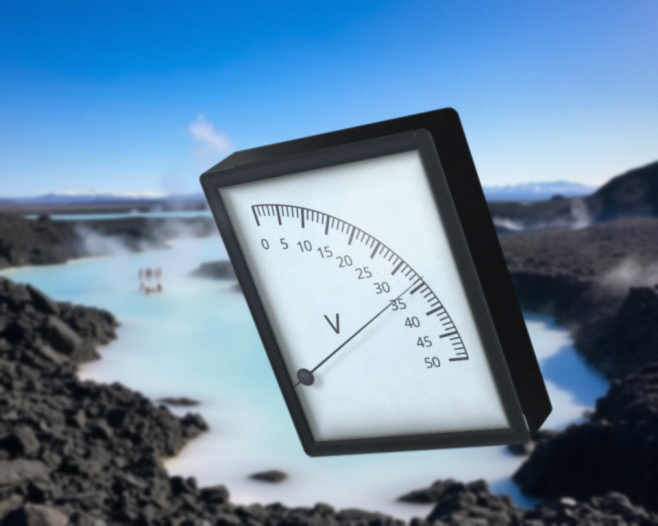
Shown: 34 V
